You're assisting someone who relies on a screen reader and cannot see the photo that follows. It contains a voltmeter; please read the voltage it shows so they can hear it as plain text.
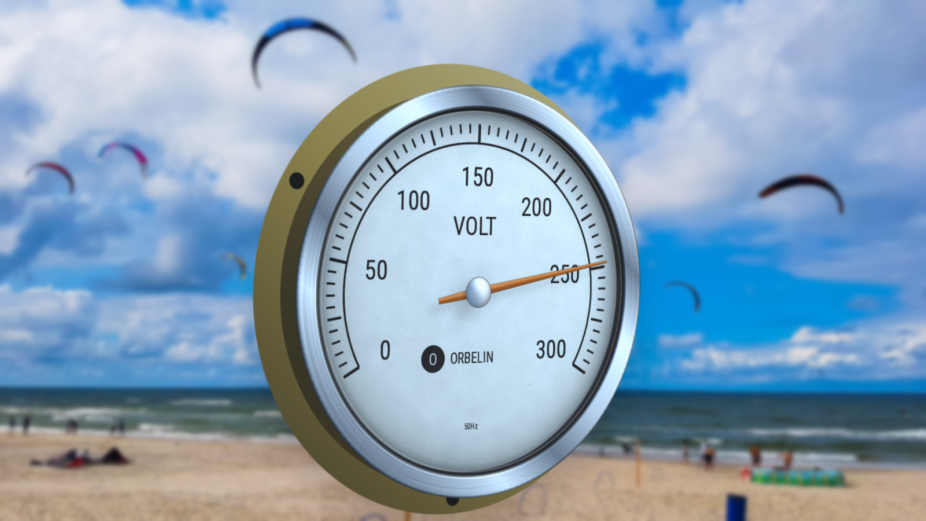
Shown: 247.5 V
